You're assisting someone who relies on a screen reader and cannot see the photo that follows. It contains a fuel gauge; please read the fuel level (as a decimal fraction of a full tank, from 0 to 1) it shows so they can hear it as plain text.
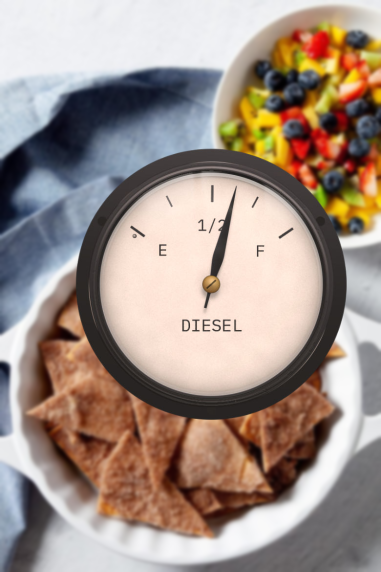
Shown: 0.625
